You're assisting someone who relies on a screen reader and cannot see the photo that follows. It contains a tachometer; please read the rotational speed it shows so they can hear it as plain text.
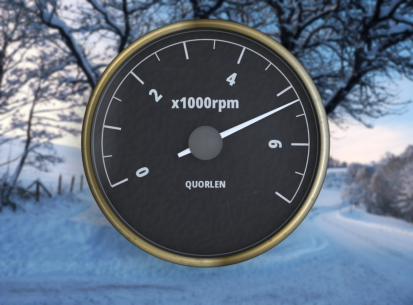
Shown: 5250 rpm
